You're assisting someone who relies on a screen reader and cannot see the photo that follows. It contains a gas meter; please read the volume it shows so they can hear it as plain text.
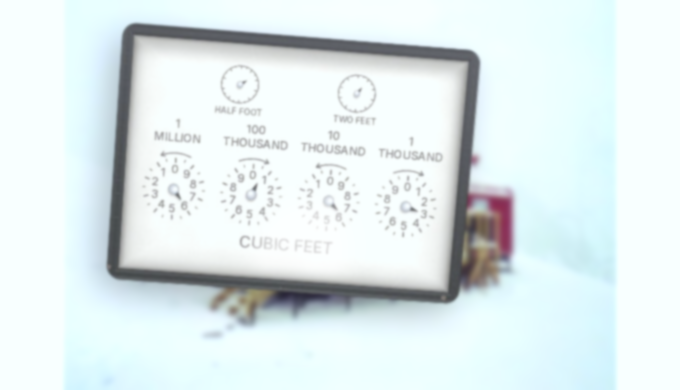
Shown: 606300 ft³
